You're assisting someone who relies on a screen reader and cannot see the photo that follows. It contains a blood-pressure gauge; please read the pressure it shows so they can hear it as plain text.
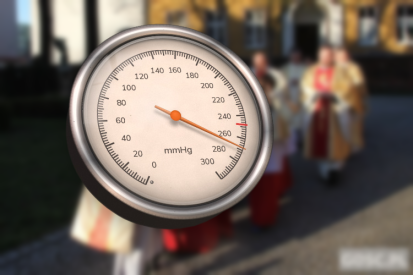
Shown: 270 mmHg
